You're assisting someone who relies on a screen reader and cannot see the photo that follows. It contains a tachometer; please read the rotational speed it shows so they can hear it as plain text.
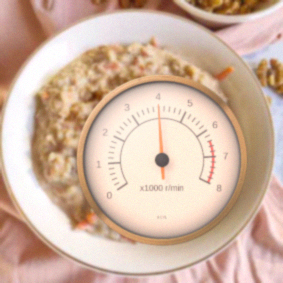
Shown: 4000 rpm
